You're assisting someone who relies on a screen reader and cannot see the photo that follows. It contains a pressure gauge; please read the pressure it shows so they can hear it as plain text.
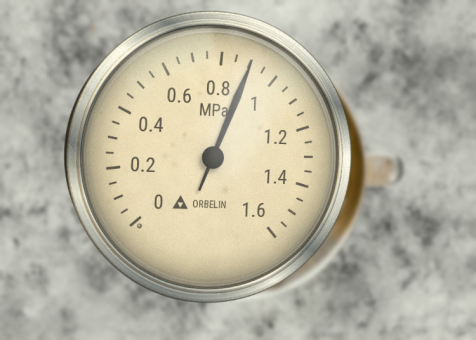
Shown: 0.9 MPa
